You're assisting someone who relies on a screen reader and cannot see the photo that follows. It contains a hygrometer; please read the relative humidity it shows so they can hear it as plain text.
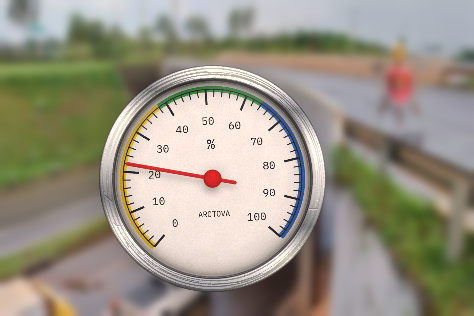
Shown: 22 %
